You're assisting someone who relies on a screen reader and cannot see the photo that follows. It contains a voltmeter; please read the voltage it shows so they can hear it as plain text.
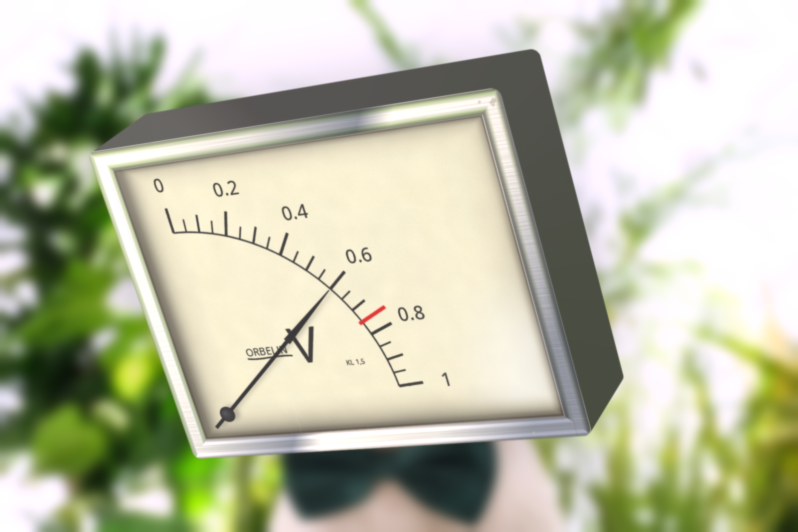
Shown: 0.6 V
